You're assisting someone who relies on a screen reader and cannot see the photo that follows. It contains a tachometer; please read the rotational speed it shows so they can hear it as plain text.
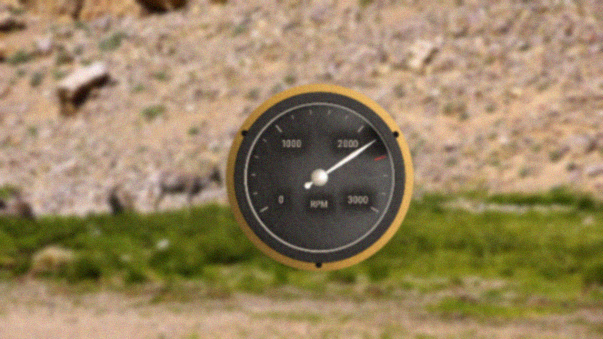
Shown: 2200 rpm
